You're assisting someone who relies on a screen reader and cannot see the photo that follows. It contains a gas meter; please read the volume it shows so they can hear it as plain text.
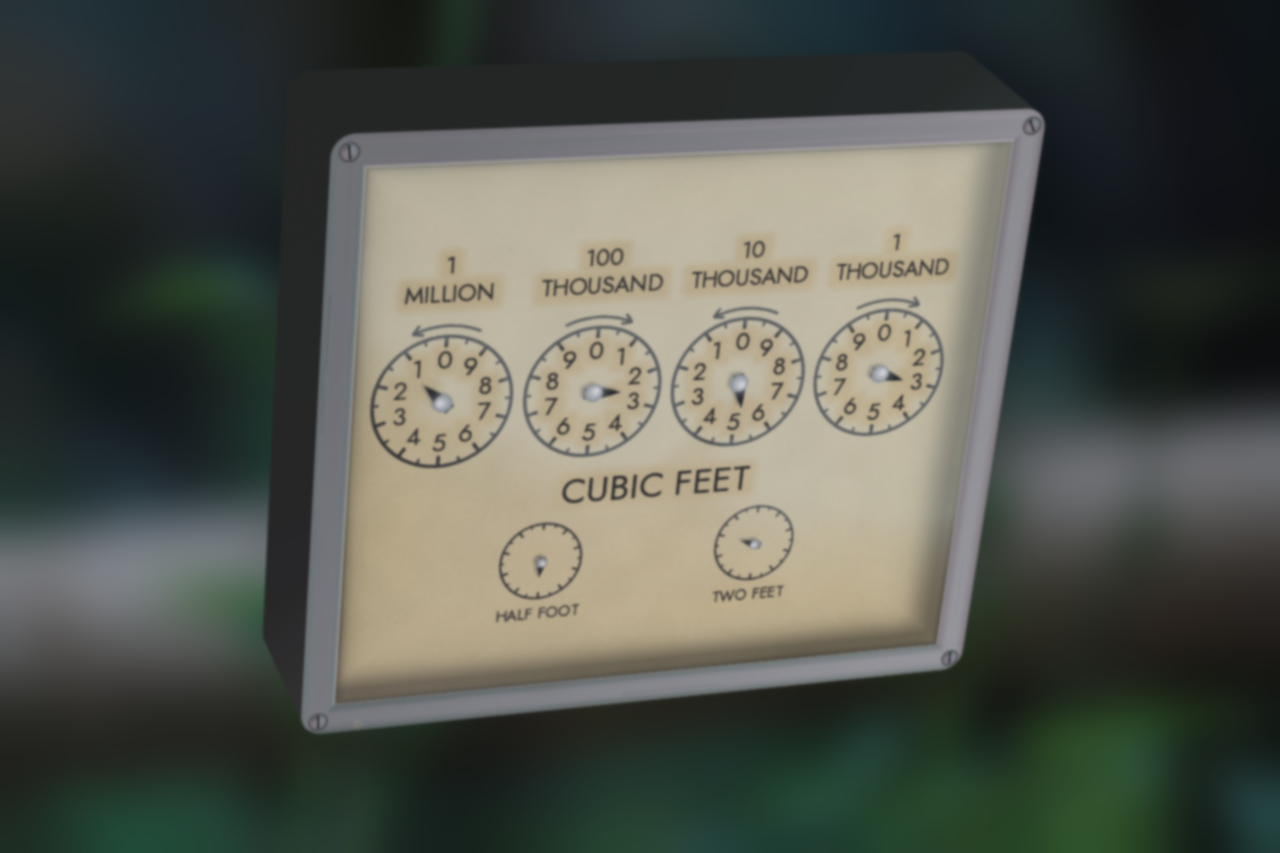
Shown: 125300 ft³
